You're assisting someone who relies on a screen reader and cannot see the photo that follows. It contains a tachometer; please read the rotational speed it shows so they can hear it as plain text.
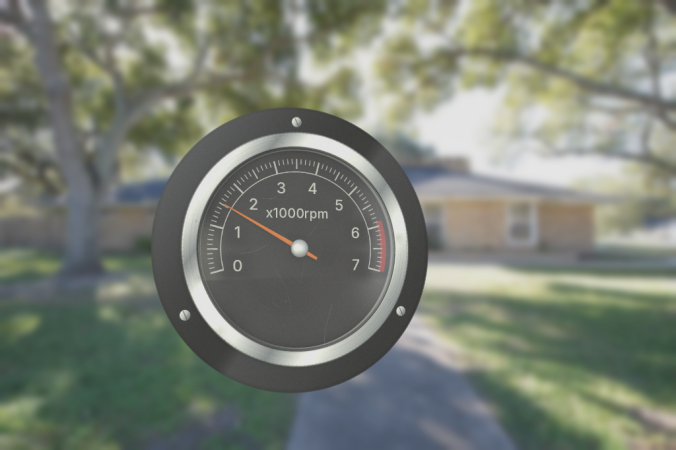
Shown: 1500 rpm
